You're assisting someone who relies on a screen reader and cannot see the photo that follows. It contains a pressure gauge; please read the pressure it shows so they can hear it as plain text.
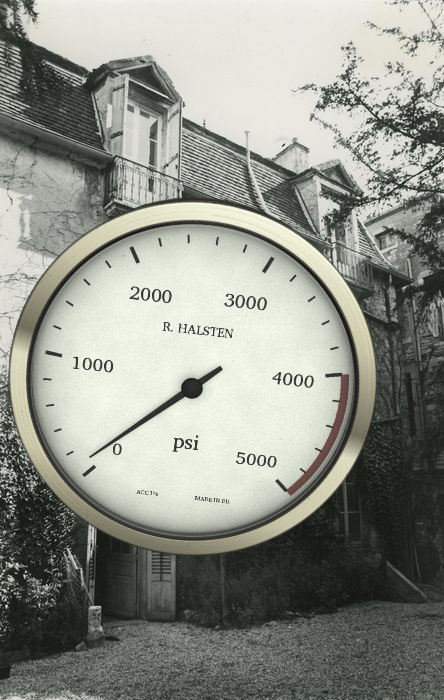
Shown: 100 psi
